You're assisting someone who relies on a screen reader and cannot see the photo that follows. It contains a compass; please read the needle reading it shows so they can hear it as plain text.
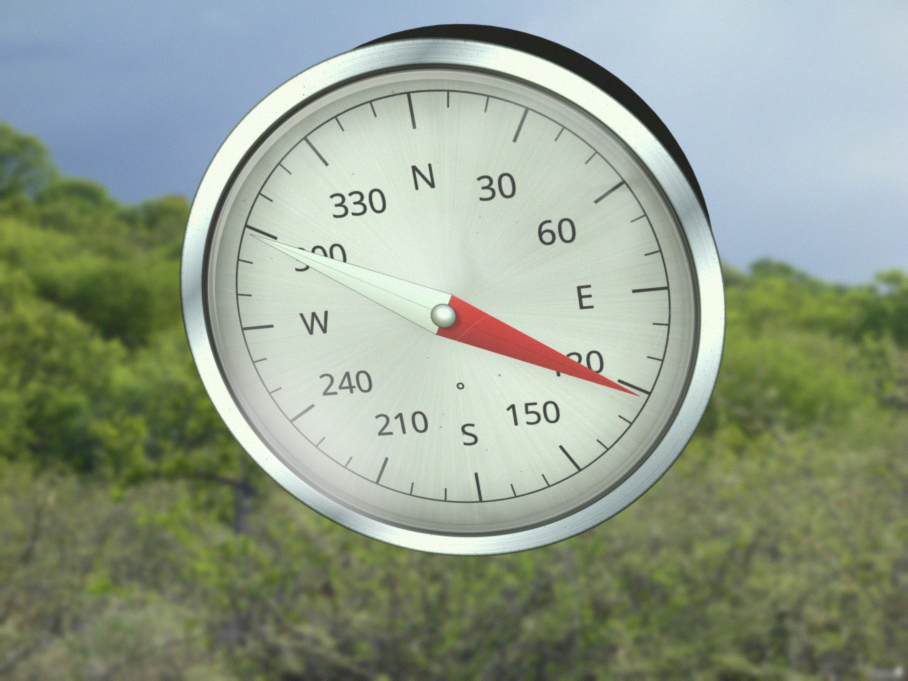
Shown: 120 °
